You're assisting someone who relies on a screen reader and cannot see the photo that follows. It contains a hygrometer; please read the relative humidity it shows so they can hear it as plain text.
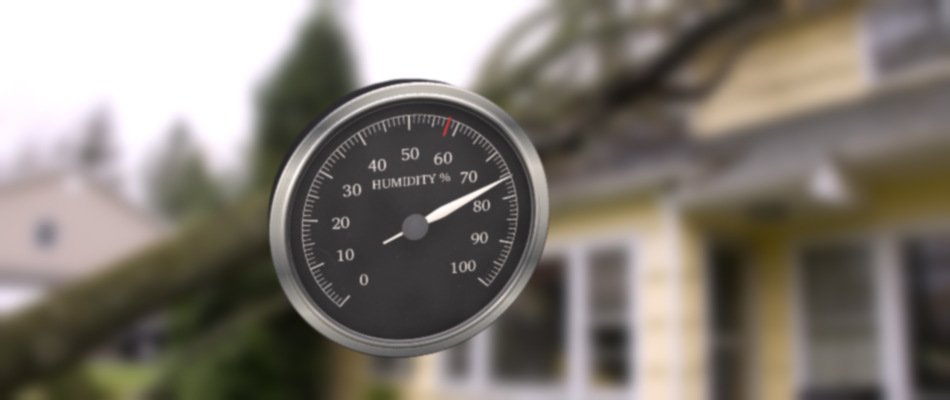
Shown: 75 %
